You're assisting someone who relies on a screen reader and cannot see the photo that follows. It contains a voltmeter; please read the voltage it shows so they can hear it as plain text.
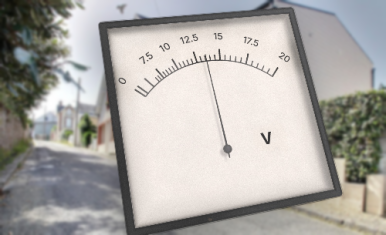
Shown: 13.5 V
